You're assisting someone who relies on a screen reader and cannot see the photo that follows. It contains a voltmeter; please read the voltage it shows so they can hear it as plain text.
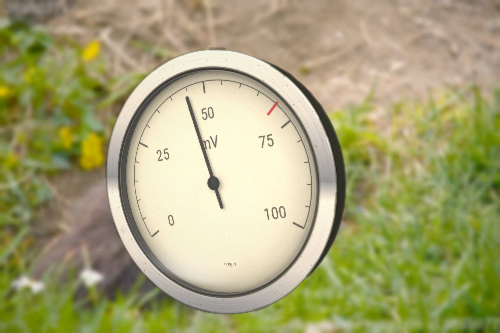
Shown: 45 mV
